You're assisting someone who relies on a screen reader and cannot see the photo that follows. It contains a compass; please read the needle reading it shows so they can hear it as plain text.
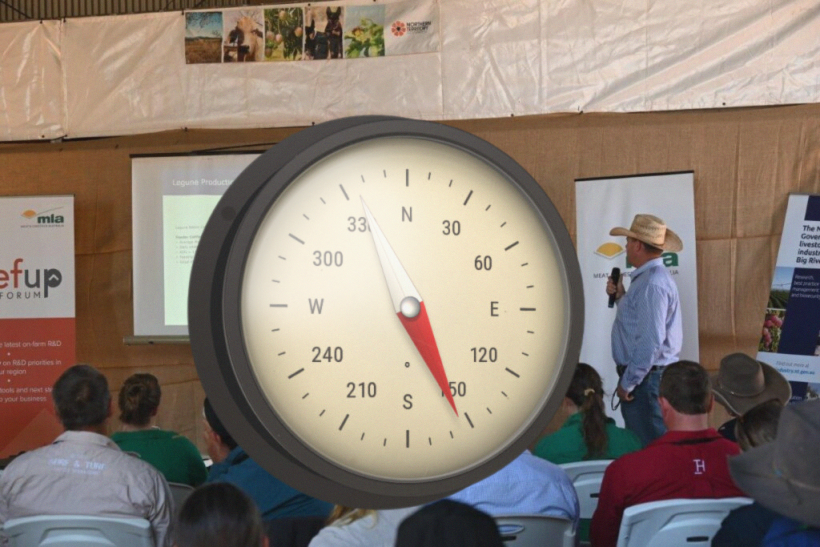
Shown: 155 °
